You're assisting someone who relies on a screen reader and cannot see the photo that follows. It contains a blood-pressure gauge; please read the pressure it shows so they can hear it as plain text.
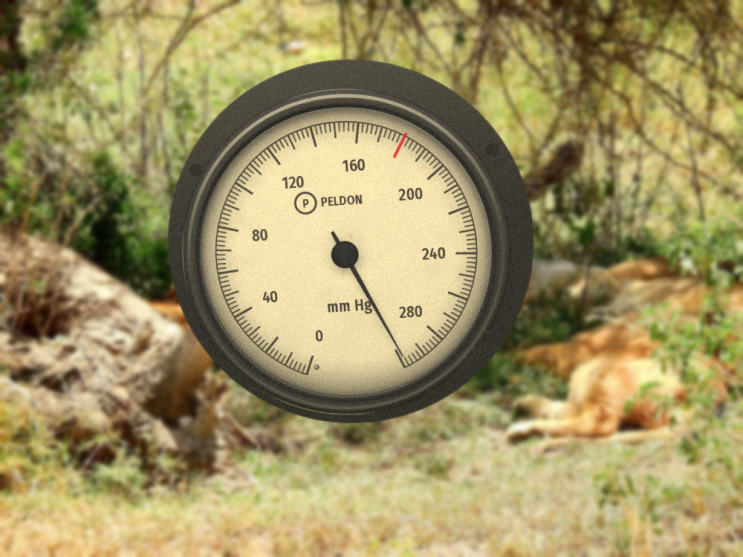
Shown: 298 mmHg
